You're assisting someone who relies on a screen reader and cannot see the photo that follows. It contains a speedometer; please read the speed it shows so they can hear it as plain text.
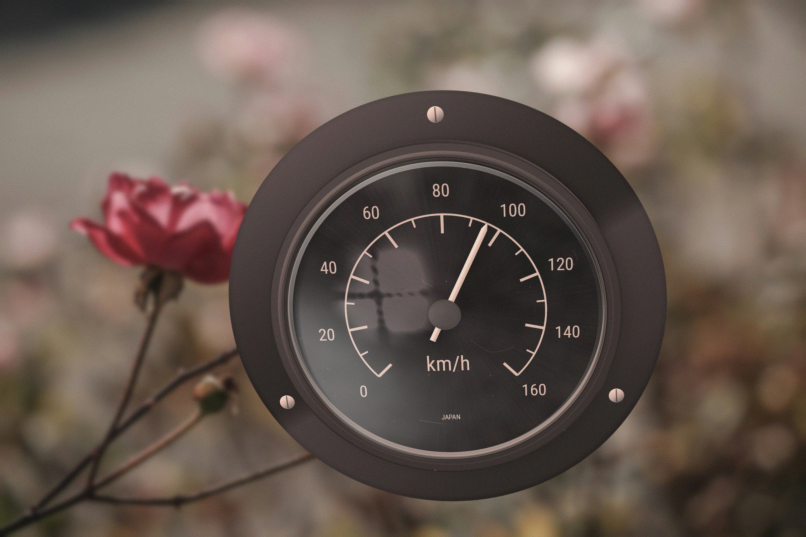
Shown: 95 km/h
